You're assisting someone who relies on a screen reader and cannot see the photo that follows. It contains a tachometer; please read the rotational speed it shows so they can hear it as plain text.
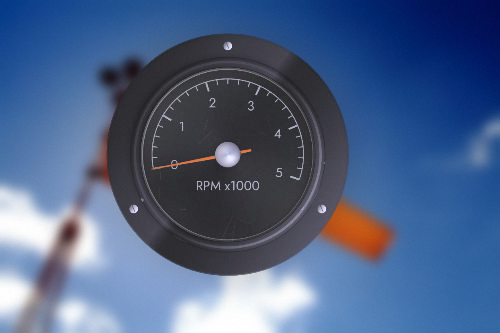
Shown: 0 rpm
